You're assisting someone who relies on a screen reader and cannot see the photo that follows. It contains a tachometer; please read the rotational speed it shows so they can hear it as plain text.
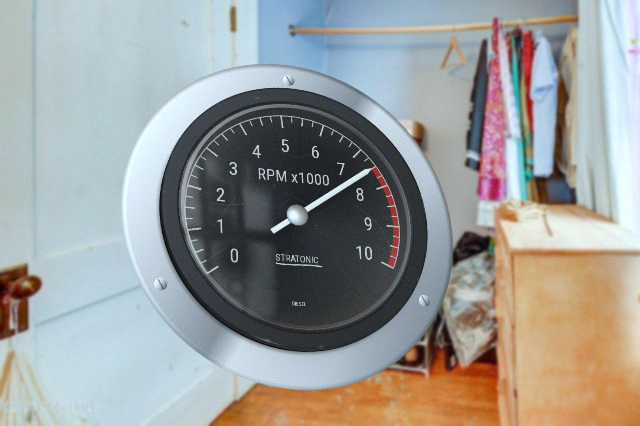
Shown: 7500 rpm
